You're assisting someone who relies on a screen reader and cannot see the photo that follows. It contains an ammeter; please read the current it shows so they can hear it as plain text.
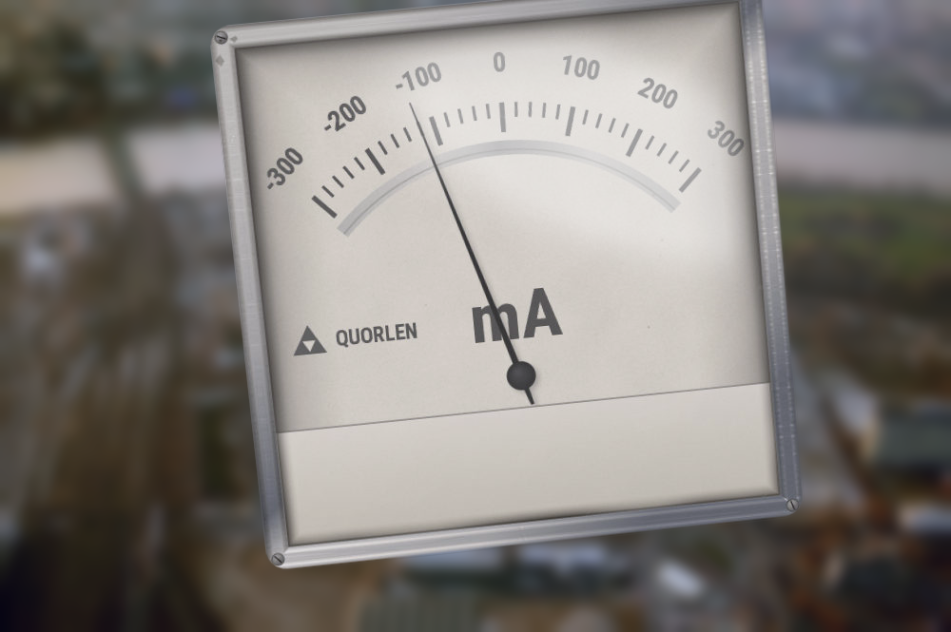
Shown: -120 mA
